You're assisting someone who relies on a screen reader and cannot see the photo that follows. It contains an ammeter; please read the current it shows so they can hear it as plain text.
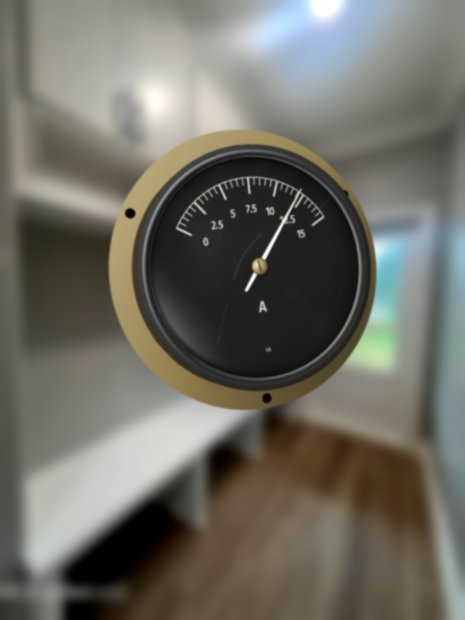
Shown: 12 A
